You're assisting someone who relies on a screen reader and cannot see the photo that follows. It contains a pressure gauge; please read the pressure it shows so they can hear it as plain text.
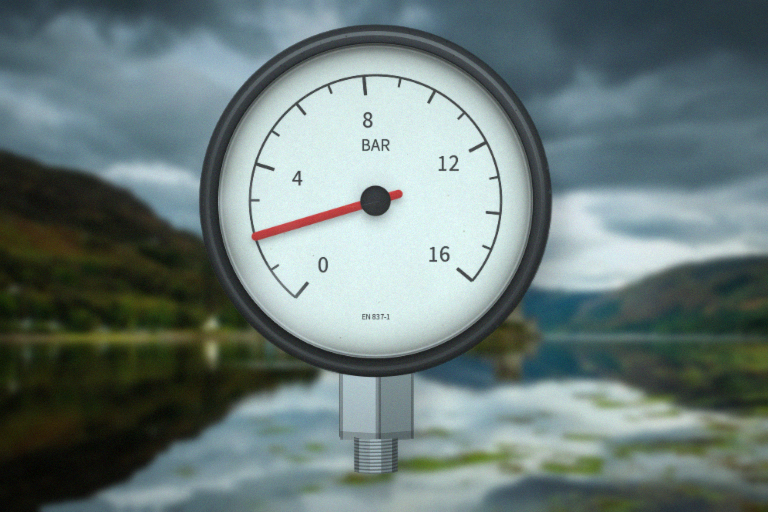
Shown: 2 bar
